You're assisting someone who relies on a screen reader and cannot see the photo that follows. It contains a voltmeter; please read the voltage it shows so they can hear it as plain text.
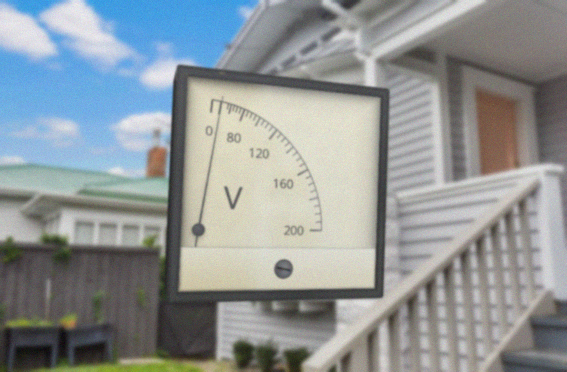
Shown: 40 V
